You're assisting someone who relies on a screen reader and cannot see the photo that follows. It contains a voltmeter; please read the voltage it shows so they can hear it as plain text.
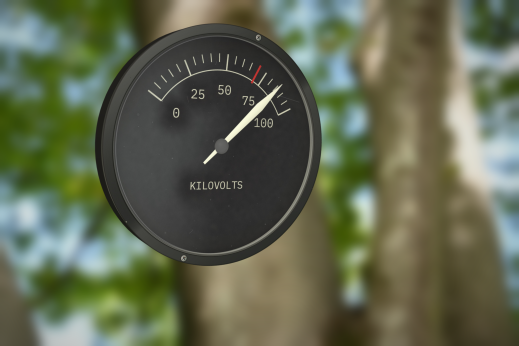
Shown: 85 kV
